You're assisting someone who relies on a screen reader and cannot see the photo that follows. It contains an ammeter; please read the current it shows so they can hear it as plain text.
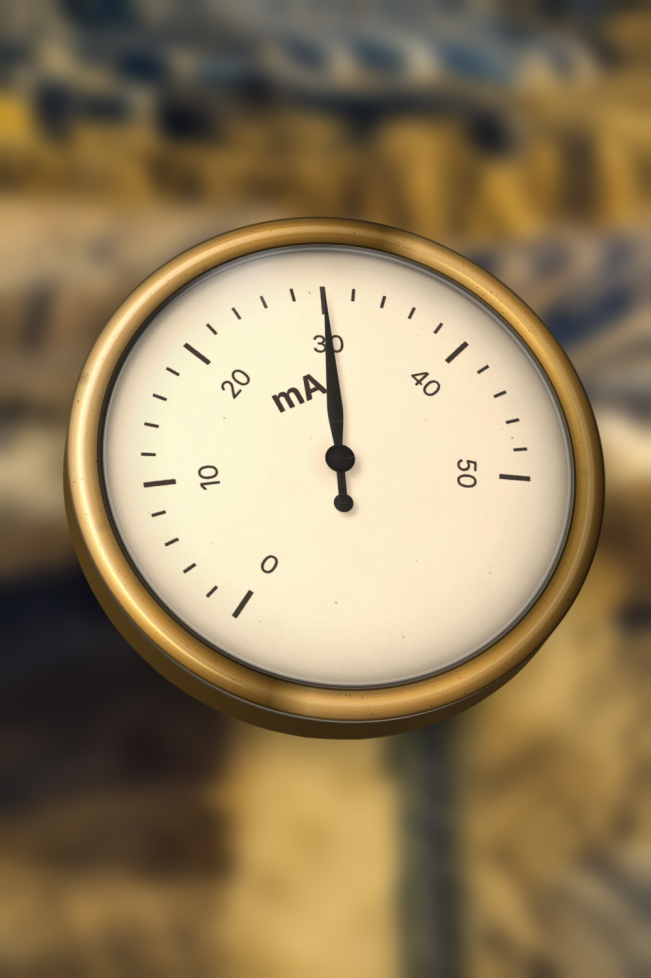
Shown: 30 mA
